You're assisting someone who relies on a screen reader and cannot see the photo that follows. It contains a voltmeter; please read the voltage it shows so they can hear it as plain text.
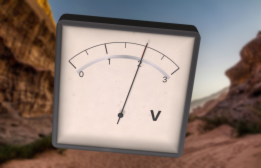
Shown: 2 V
